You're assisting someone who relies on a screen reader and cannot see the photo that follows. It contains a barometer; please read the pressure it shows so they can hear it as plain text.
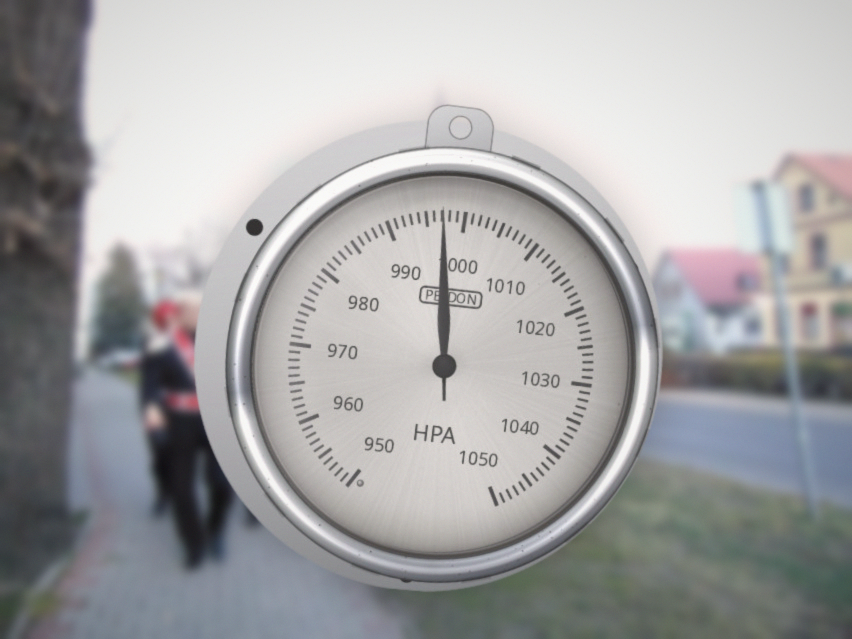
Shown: 997 hPa
